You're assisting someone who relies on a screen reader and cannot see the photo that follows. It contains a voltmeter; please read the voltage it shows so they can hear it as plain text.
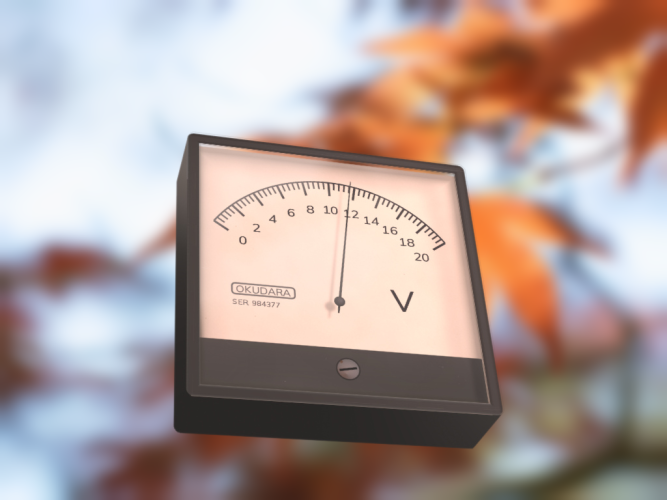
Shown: 11.6 V
